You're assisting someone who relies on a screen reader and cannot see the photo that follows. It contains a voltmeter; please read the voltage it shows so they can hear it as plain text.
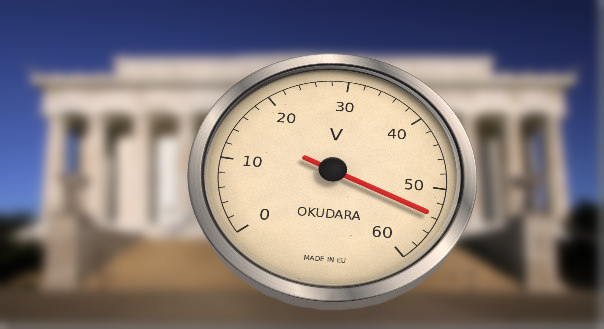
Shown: 54 V
